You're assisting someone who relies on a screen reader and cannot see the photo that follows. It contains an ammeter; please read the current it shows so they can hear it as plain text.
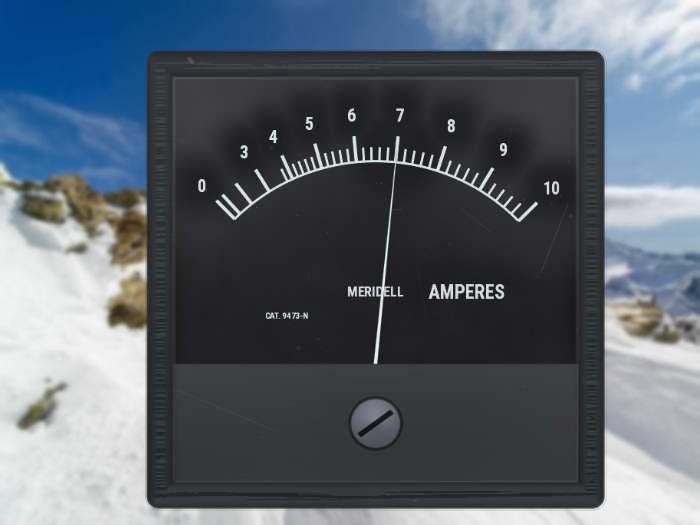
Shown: 7 A
